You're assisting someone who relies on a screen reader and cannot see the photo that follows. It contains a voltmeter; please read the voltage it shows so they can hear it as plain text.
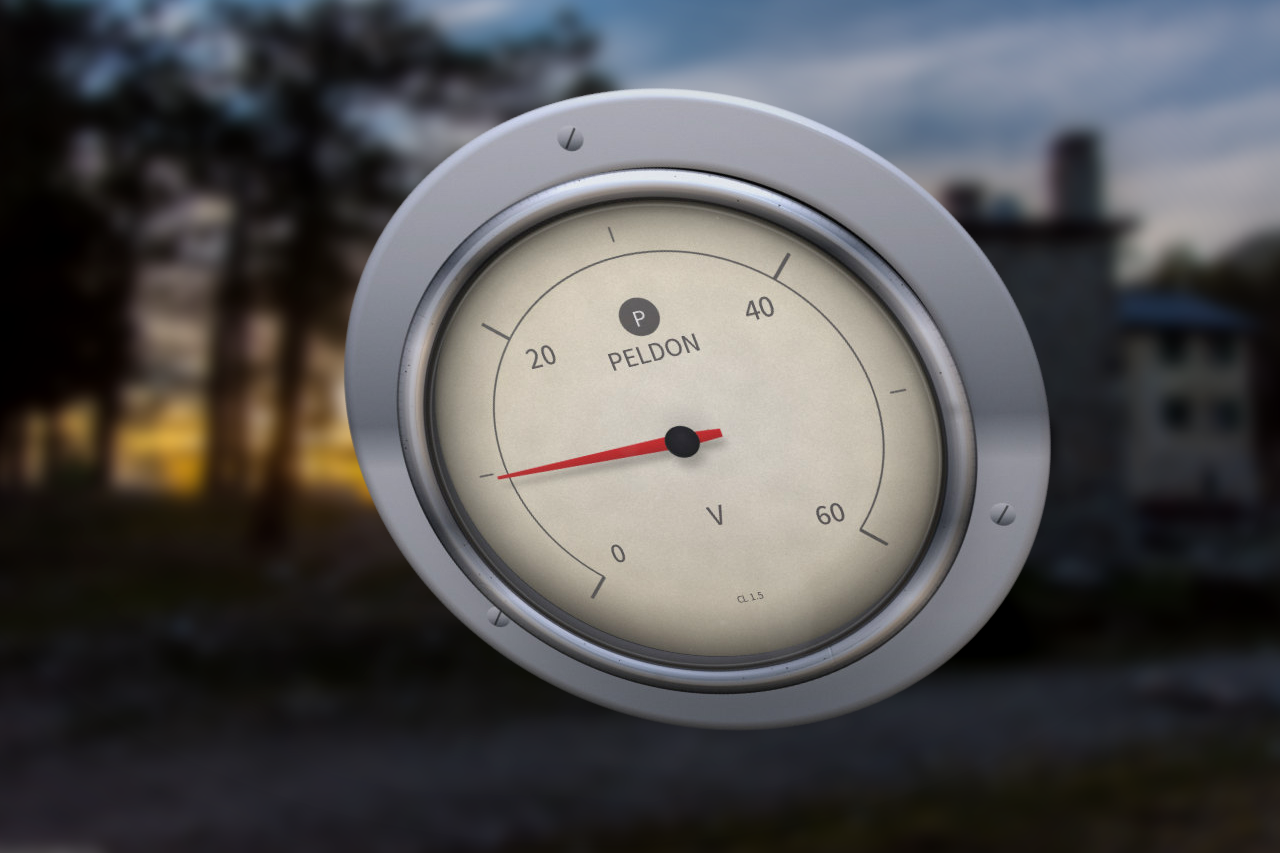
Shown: 10 V
